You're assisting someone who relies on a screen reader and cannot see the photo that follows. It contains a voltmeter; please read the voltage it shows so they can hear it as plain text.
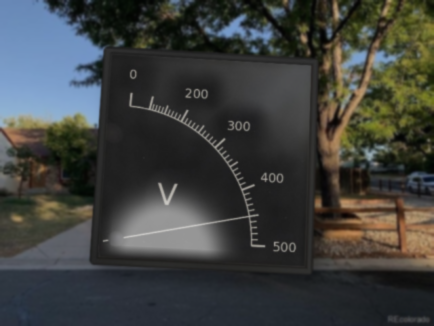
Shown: 450 V
